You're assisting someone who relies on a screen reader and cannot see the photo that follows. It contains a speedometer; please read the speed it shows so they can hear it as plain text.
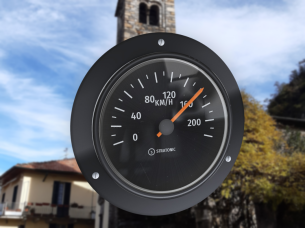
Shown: 160 km/h
